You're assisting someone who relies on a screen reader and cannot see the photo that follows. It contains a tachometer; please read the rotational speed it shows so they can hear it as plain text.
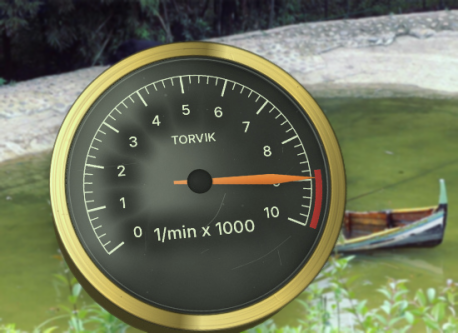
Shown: 9000 rpm
